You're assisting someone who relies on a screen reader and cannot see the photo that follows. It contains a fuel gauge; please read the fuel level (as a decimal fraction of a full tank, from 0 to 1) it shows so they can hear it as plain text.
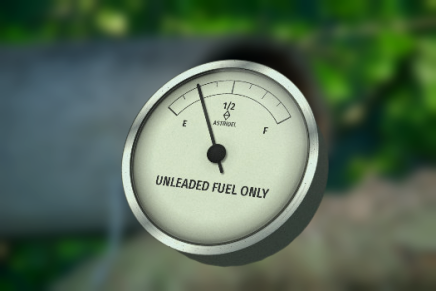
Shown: 0.25
